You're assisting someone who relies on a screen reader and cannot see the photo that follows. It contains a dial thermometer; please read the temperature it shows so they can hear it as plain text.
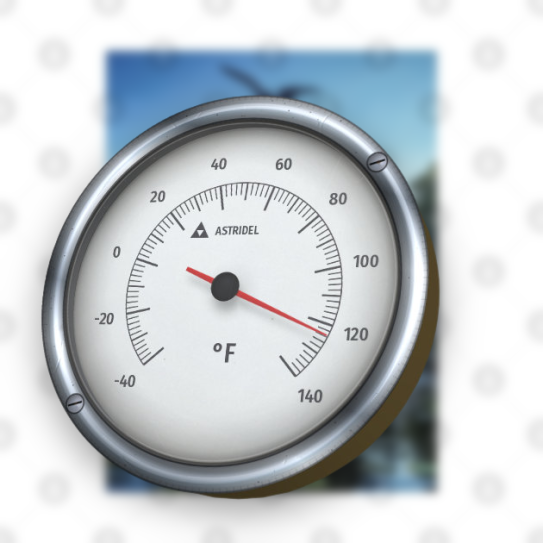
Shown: 124 °F
